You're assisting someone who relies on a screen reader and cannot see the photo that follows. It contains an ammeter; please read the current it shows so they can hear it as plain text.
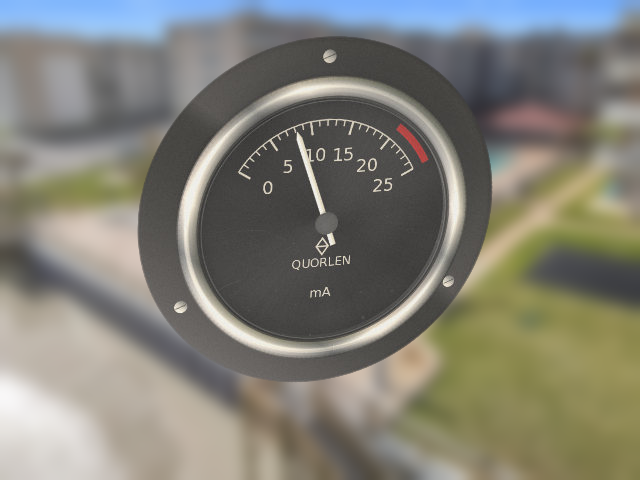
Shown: 8 mA
